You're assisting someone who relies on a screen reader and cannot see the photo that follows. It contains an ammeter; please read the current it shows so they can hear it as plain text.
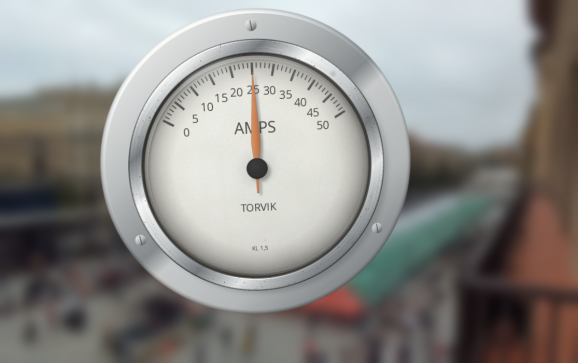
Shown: 25 A
